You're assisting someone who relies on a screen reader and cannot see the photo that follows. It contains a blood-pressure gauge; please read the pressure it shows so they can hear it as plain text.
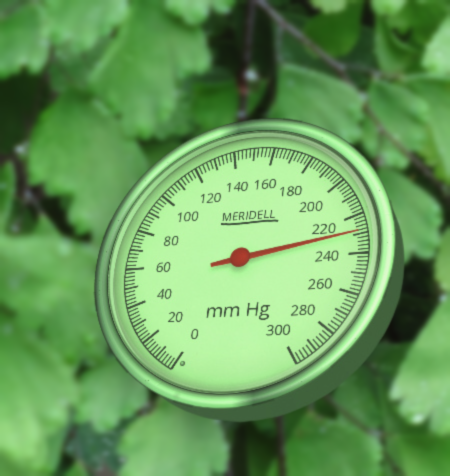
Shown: 230 mmHg
